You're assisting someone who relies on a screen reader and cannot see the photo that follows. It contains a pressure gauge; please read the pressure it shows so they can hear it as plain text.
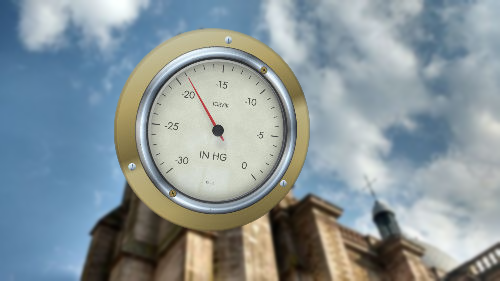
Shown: -19 inHg
